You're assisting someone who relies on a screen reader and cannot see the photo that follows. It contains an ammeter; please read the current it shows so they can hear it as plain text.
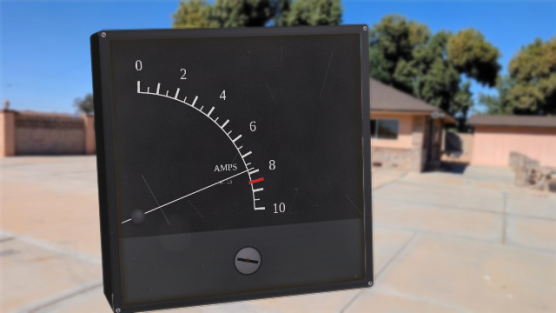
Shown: 7.75 A
